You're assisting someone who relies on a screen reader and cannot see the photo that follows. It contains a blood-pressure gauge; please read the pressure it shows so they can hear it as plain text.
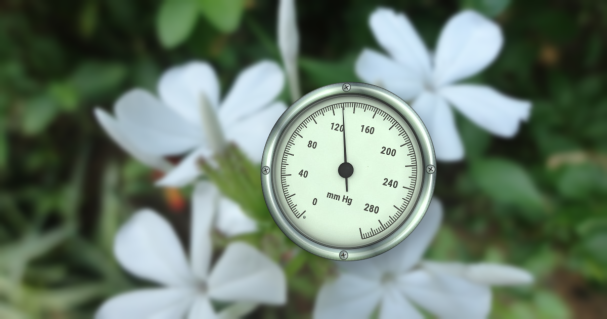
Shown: 130 mmHg
